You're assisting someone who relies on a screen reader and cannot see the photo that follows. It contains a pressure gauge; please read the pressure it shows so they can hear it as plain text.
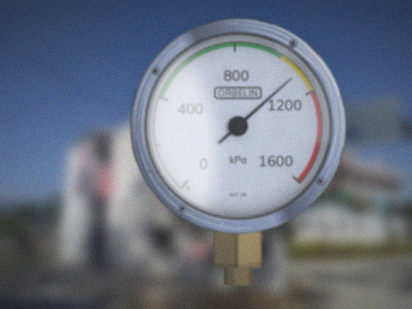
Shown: 1100 kPa
